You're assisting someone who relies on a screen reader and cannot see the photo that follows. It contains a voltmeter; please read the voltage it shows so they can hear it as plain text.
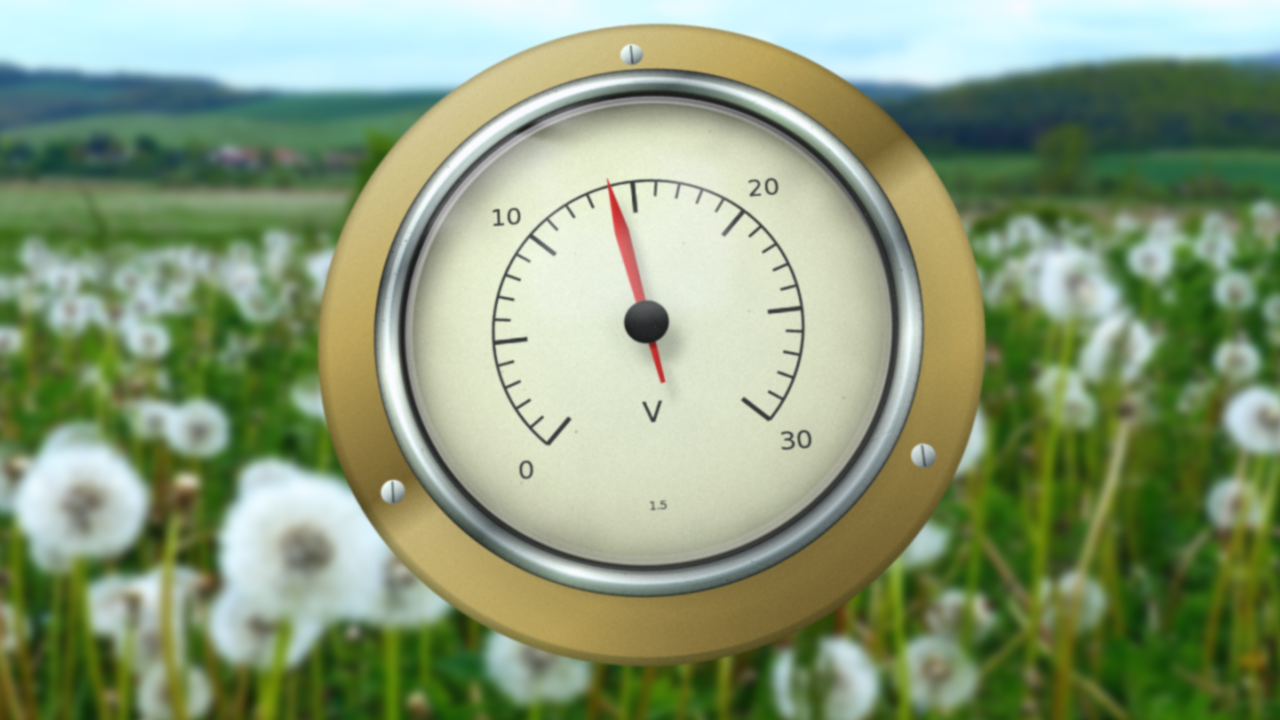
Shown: 14 V
